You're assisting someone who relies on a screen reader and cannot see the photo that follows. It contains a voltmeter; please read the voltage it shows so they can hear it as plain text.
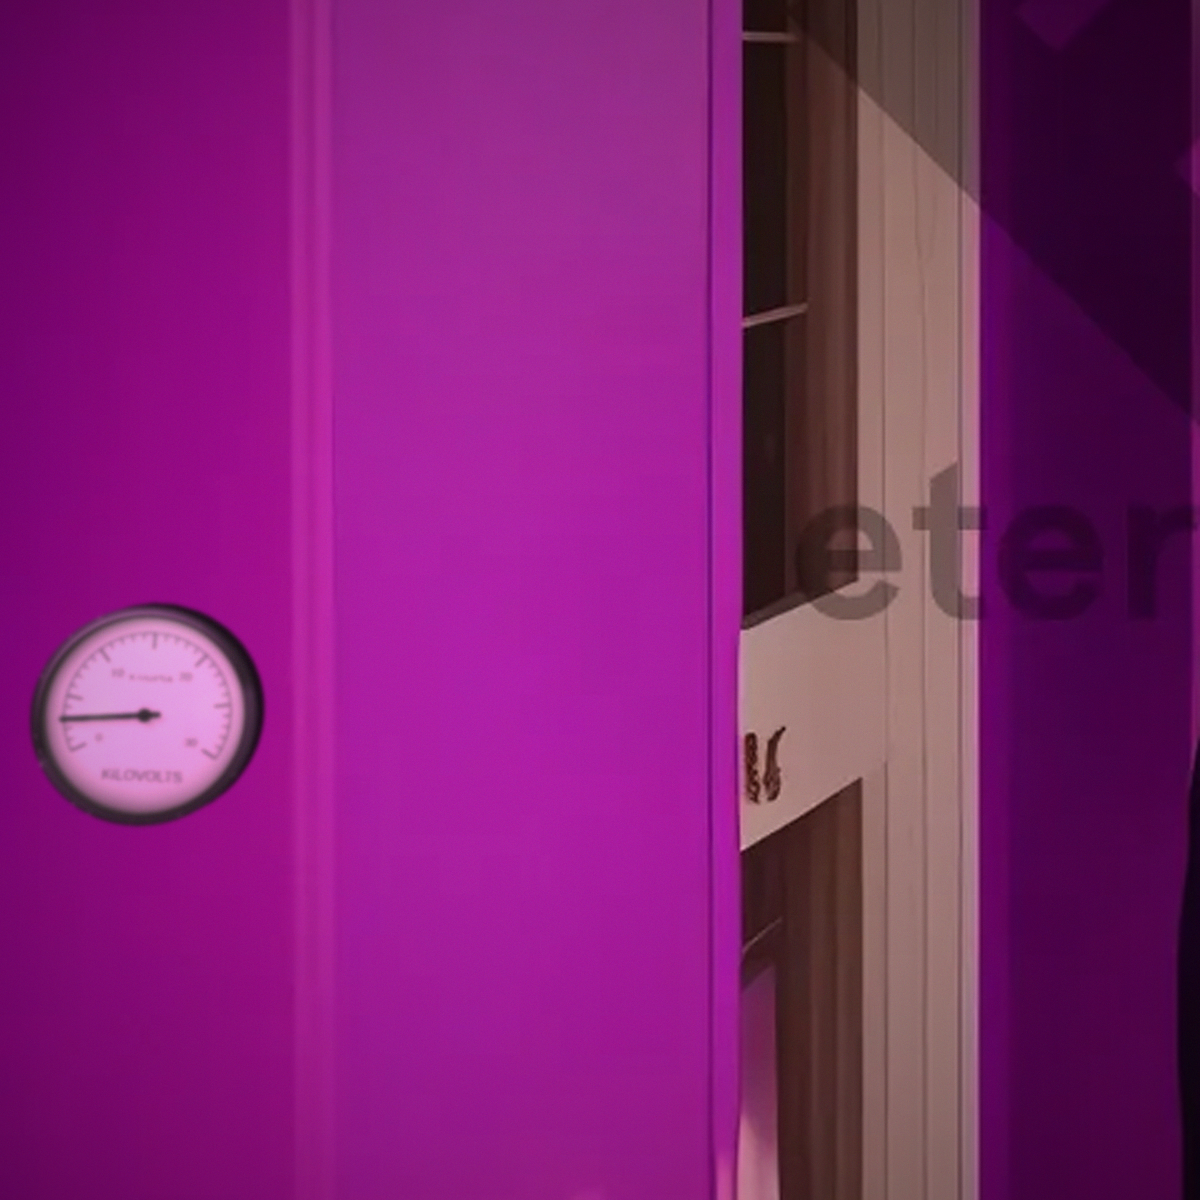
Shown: 3 kV
